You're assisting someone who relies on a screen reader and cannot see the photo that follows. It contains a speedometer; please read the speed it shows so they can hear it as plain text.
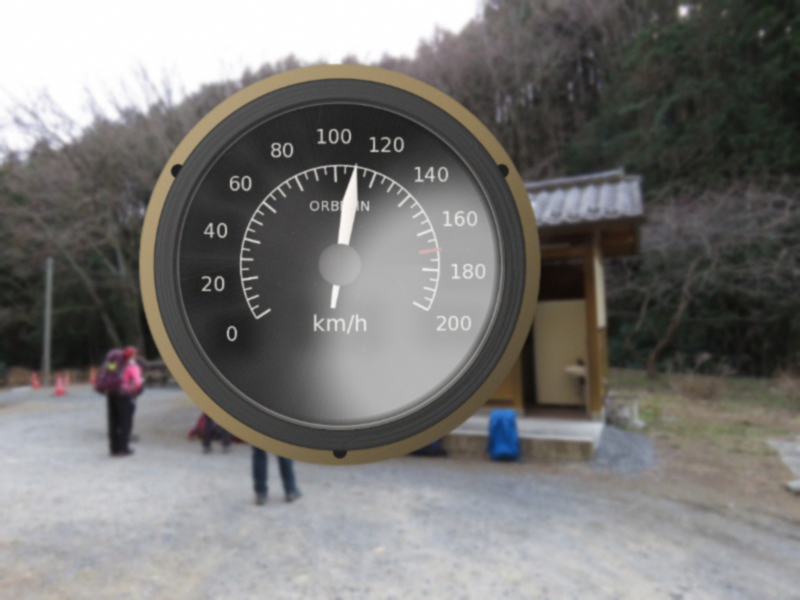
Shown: 110 km/h
